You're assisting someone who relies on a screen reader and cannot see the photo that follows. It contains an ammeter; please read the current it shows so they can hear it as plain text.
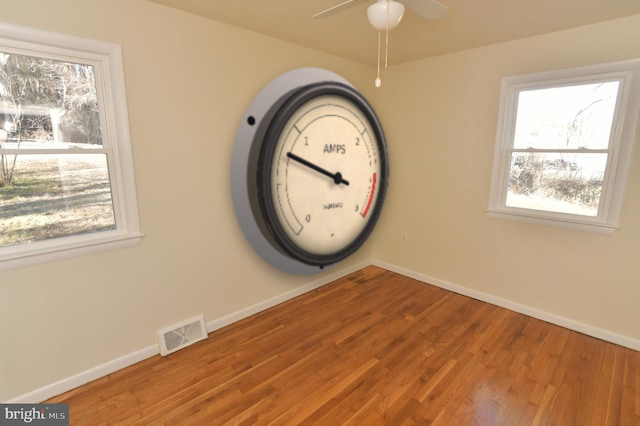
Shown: 0.75 A
